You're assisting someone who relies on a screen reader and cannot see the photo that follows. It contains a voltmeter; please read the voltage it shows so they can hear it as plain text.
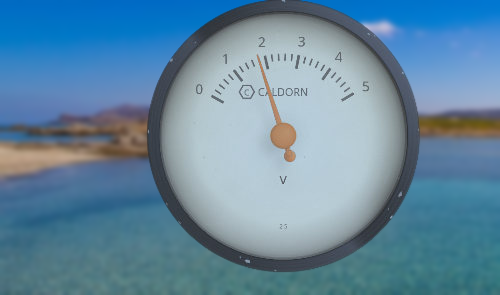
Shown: 1.8 V
